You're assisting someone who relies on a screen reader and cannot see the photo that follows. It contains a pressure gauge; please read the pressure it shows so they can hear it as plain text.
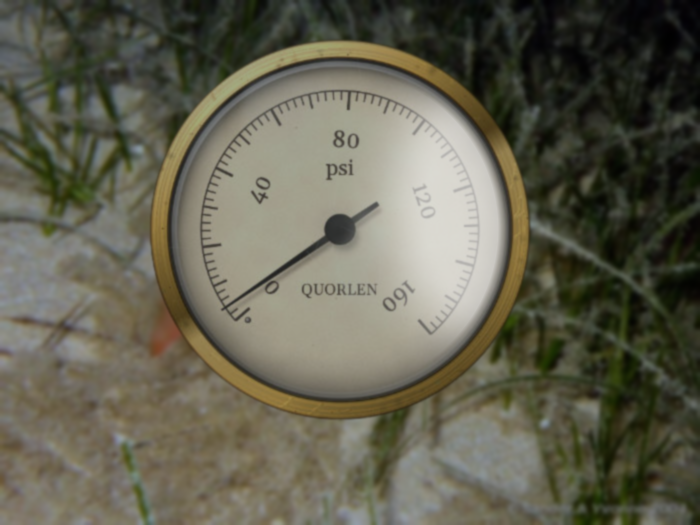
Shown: 4 psi
